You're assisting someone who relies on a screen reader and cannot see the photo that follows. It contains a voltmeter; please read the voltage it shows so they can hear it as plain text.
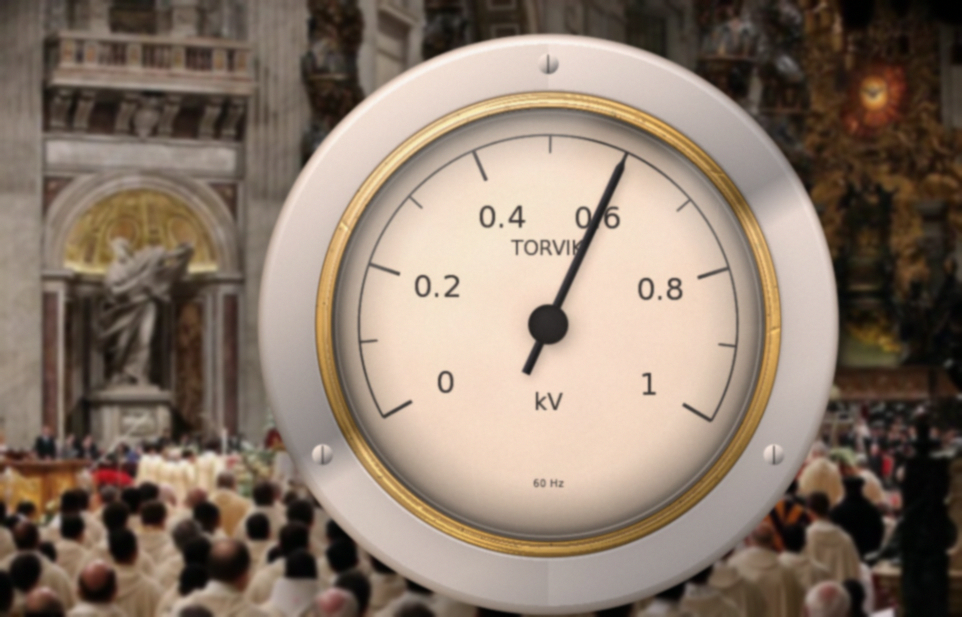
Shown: 0.6 kV
